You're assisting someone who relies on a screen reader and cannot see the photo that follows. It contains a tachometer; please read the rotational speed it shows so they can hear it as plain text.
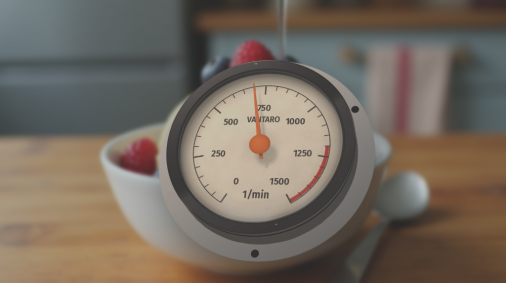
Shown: 700 rpm
